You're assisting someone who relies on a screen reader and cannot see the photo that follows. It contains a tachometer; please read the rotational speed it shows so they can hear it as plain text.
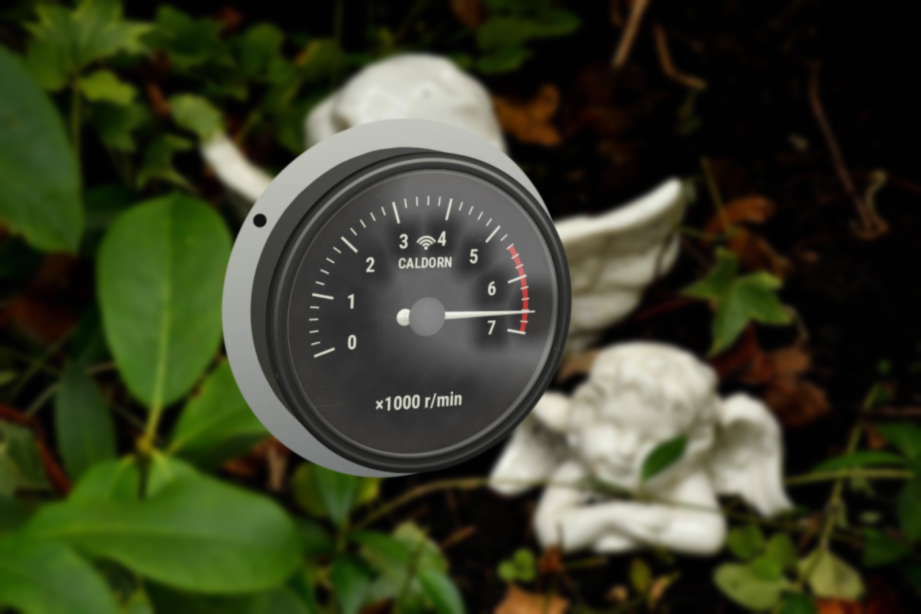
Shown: 6600 rpm
